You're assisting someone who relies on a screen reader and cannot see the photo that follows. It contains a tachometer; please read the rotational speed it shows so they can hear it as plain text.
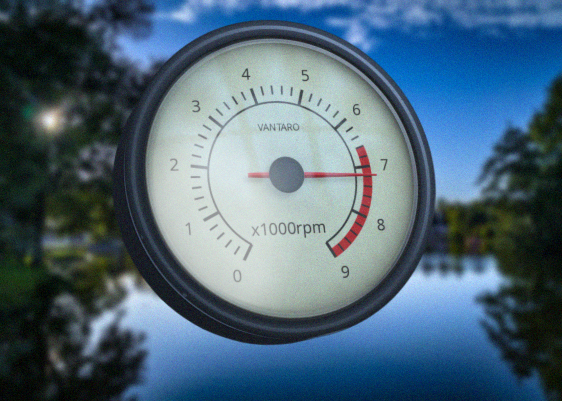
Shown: 7200 rpm
